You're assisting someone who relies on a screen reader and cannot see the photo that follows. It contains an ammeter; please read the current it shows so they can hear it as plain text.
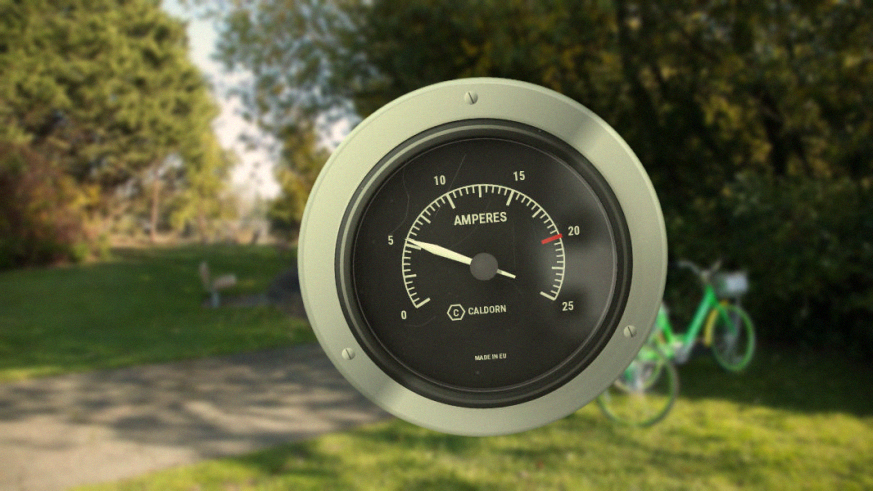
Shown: 5.5 A
